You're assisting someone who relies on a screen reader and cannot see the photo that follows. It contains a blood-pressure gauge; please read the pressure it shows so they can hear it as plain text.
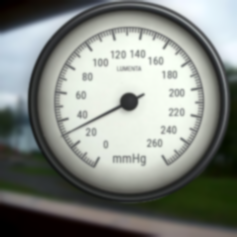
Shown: 30 mmHg
